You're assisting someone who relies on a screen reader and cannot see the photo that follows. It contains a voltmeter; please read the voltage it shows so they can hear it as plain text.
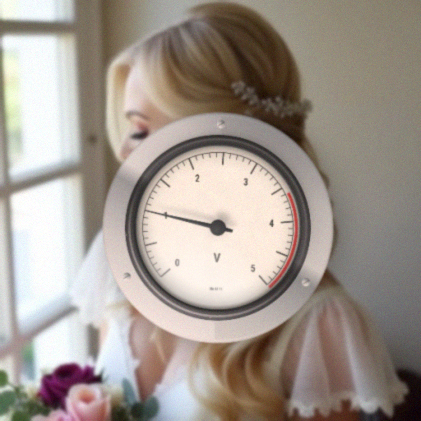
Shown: 1 V
